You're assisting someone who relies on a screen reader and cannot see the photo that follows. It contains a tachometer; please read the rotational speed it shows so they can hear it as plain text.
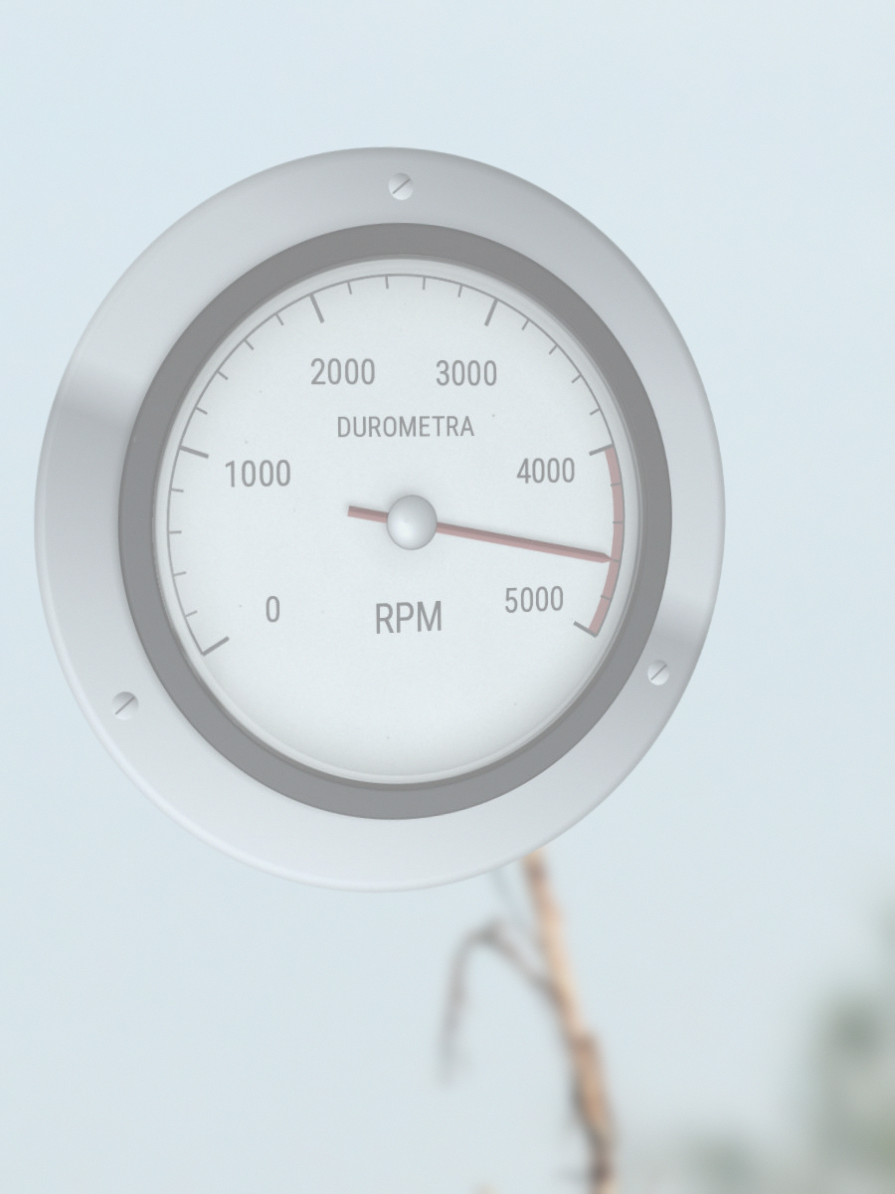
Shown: 4600 rpm
